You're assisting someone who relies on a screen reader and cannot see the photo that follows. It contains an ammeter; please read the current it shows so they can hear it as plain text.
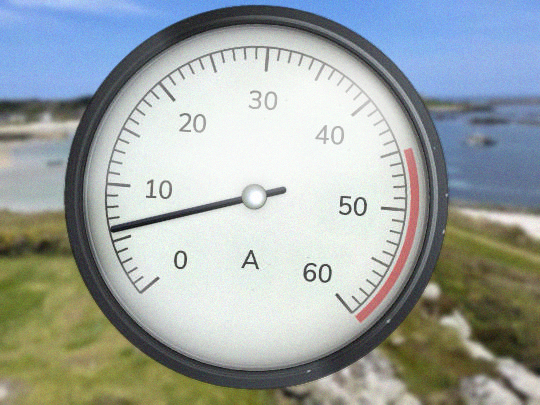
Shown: 6 A
